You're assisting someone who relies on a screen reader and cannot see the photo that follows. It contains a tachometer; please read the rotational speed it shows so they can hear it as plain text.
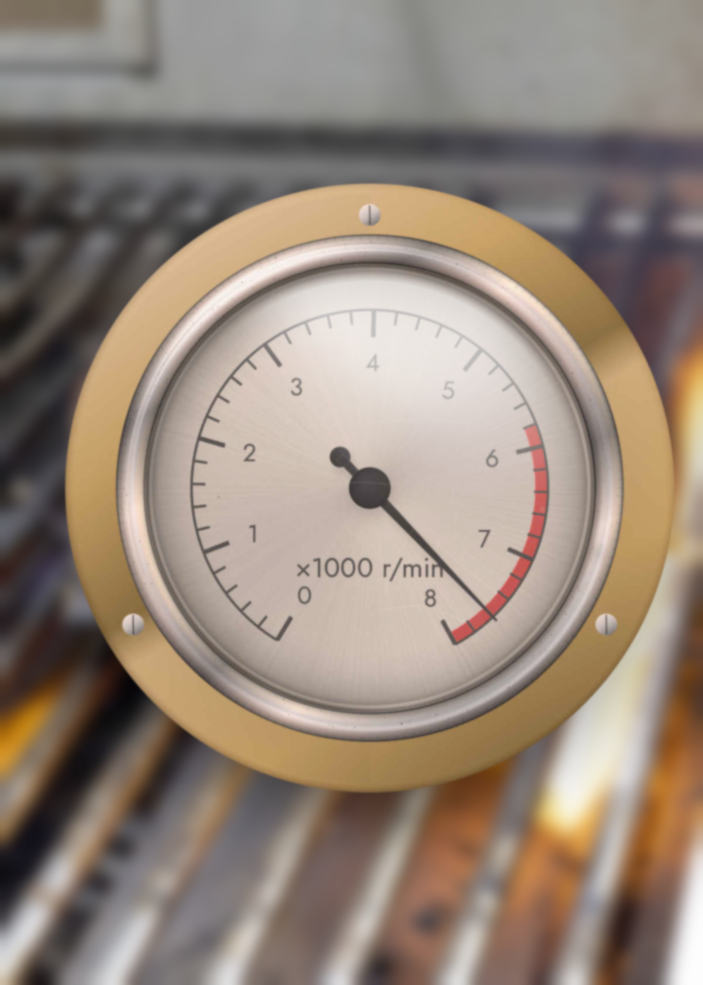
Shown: 7600 rpm
